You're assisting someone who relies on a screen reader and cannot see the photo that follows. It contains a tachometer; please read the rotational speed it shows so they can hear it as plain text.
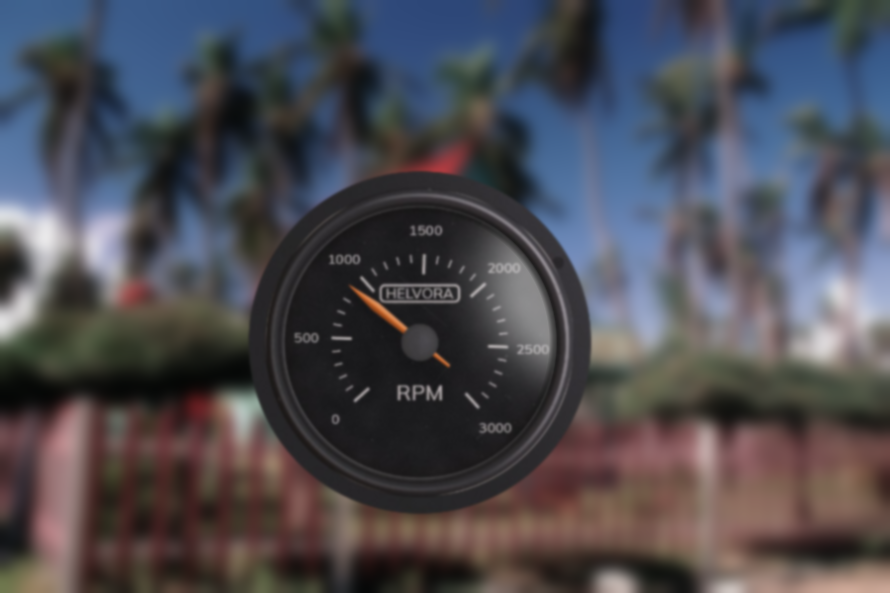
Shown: 900 rpm
